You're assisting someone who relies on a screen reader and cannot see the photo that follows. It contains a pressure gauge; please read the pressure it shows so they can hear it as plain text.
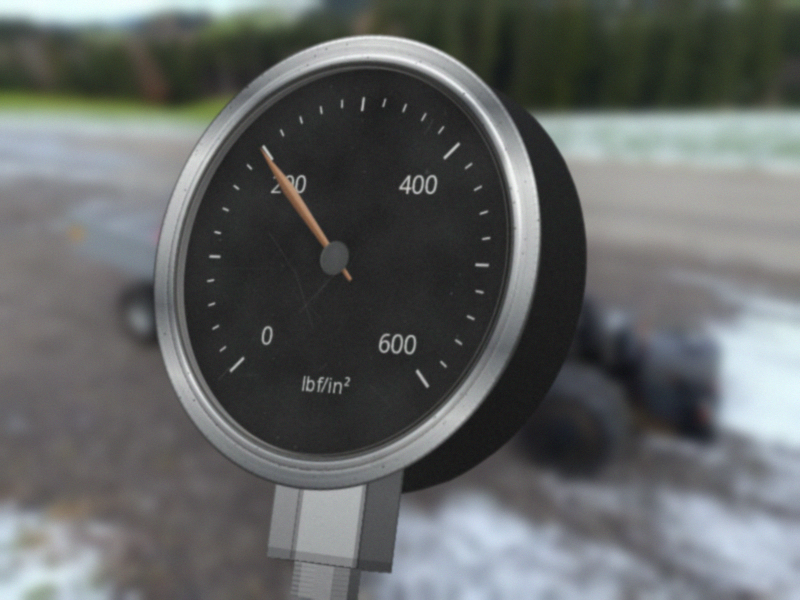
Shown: 200 psi
